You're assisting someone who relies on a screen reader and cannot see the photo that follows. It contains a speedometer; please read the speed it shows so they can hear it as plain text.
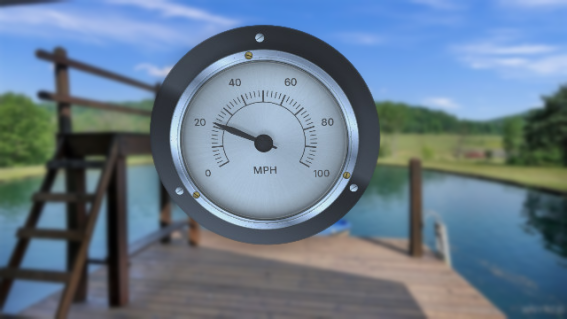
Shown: 22 mph
